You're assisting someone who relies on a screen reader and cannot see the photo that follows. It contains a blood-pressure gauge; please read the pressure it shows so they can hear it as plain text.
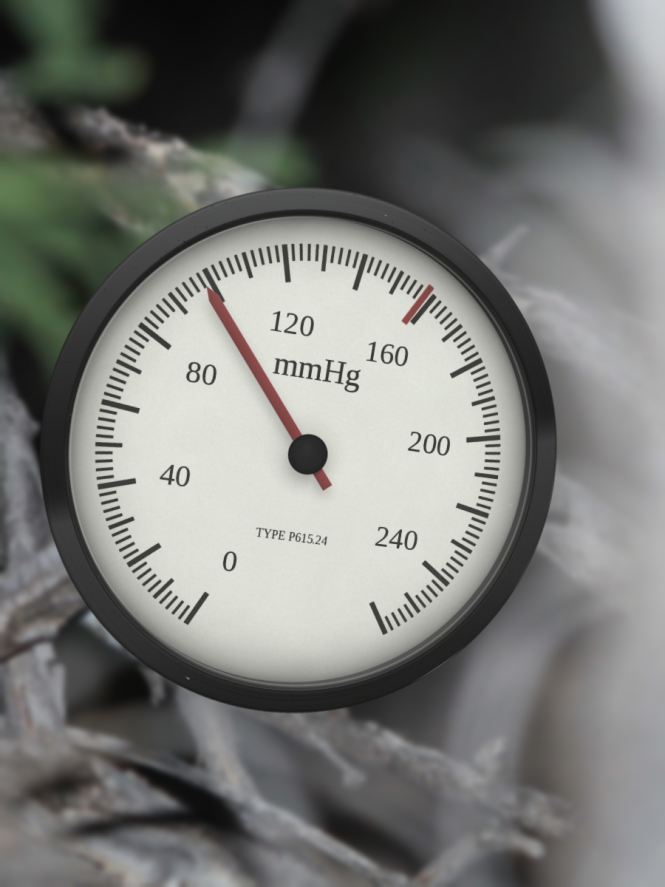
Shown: 98 mmHg
